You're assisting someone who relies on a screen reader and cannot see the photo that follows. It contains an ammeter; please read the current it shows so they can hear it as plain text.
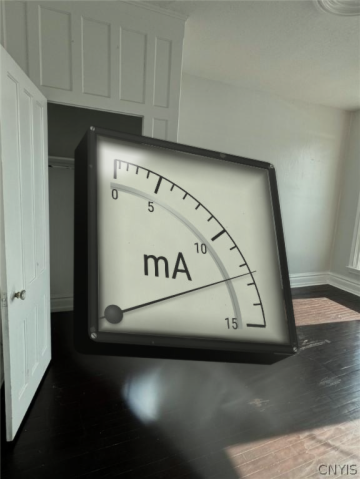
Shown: 12.5 mA
